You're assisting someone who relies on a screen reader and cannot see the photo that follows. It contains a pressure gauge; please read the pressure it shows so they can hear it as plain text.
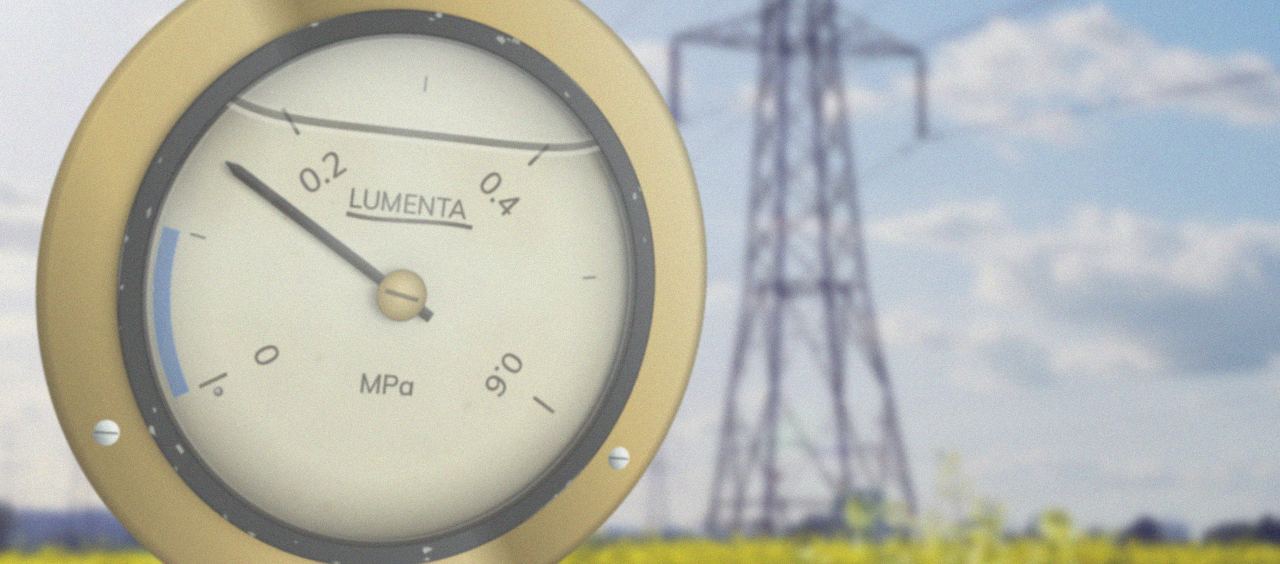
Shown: 0.15 MPa
